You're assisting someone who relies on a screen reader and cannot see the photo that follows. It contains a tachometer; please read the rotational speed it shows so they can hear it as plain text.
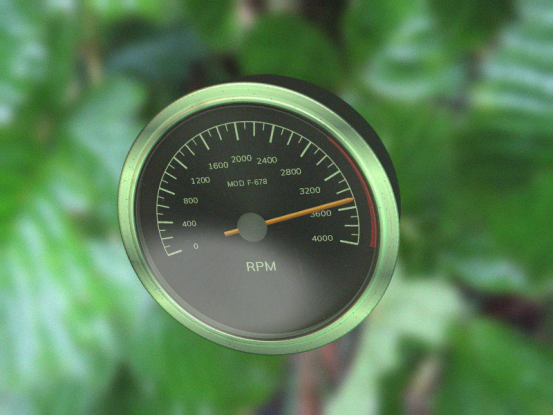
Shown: 3500 rpm
